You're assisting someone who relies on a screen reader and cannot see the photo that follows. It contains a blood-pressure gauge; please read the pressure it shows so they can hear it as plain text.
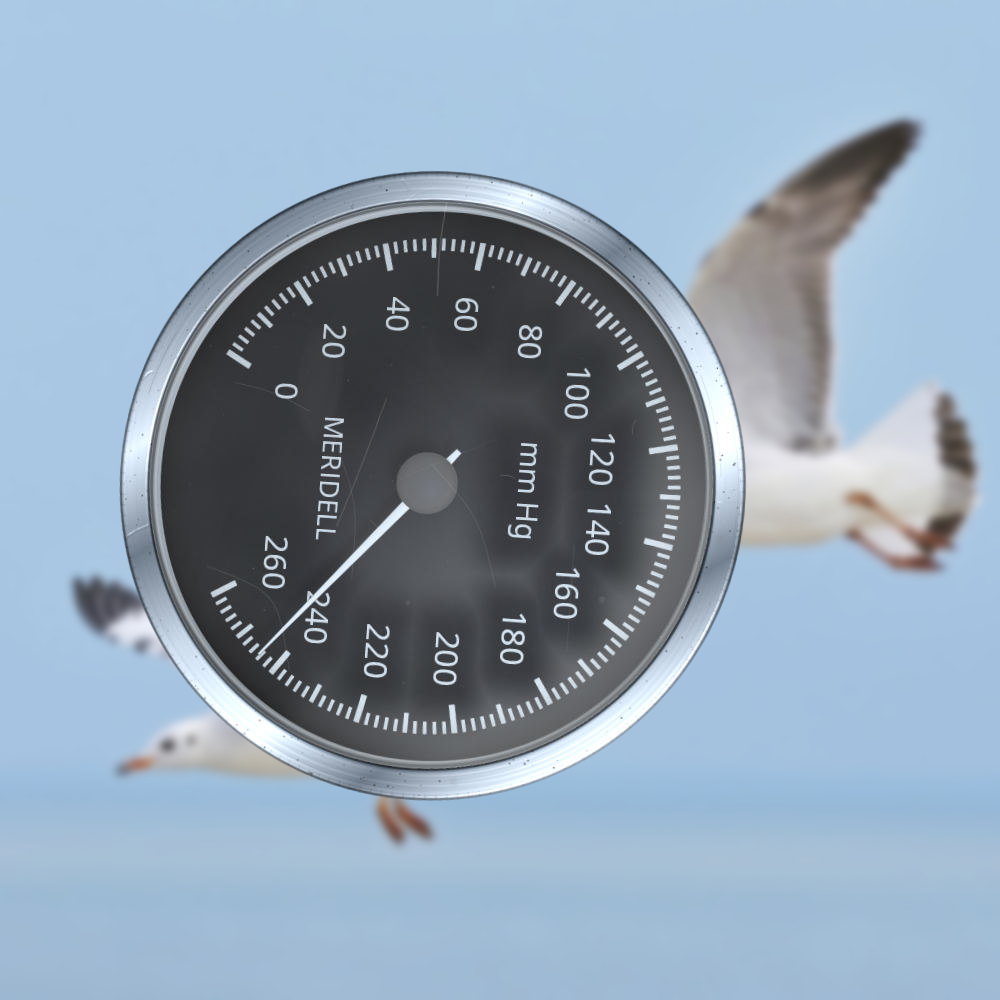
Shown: 244 mmHg
